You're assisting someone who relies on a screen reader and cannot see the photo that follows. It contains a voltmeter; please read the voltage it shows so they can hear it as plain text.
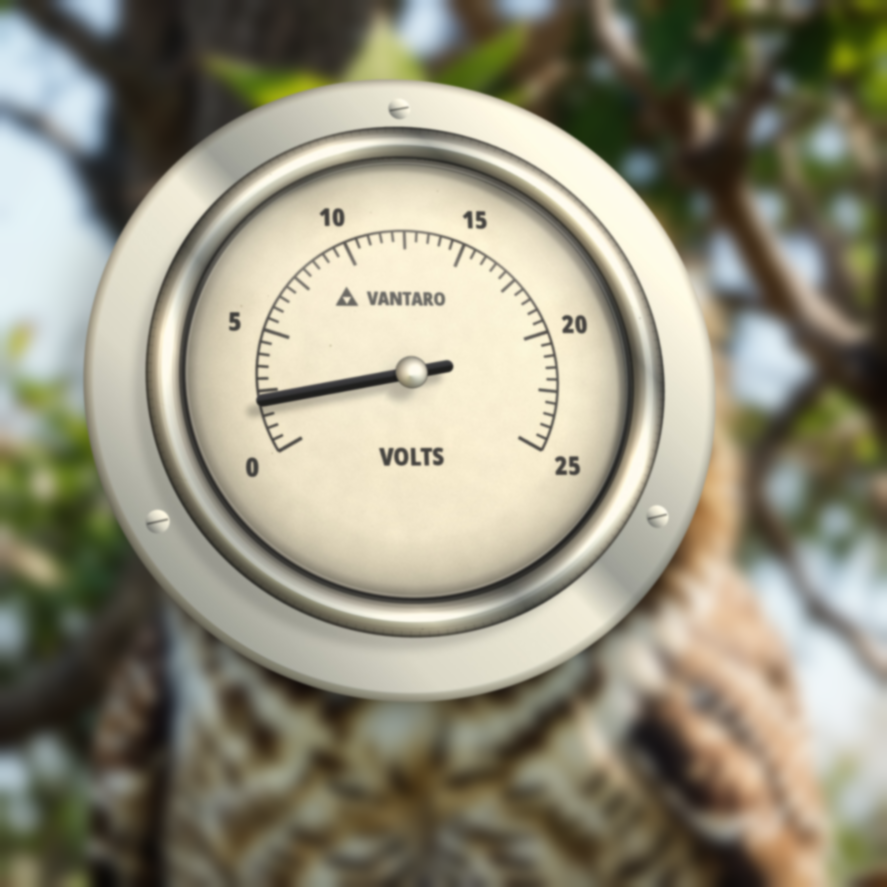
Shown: 2 V
